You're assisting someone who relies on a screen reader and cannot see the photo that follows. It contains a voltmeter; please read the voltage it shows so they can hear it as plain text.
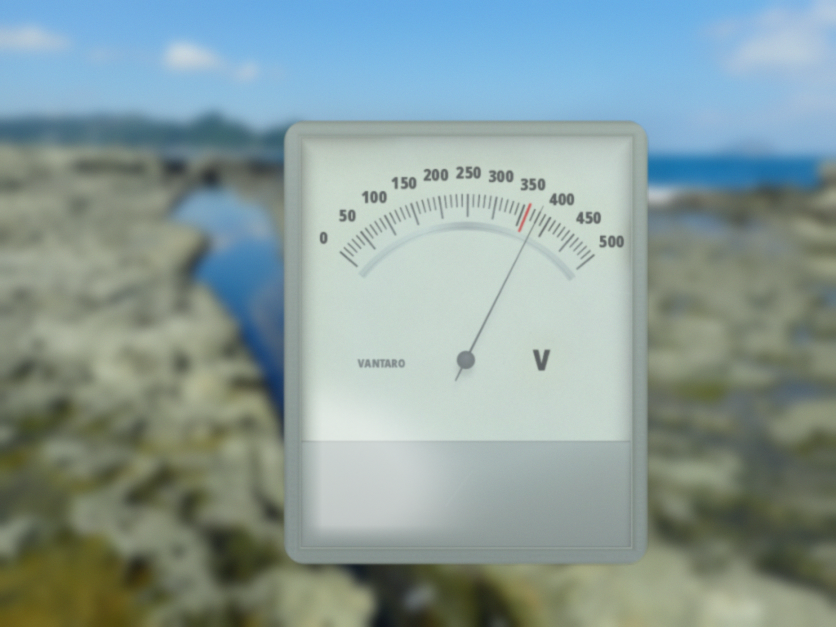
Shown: 380 V
